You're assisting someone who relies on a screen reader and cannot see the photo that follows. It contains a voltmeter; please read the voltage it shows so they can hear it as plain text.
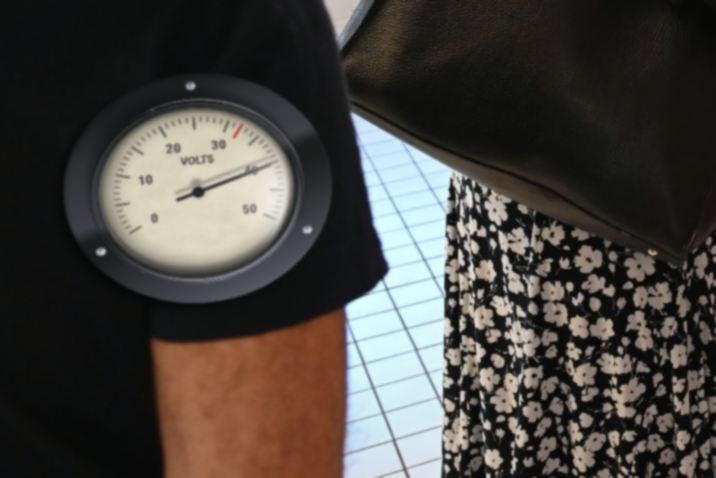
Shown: 40 V
